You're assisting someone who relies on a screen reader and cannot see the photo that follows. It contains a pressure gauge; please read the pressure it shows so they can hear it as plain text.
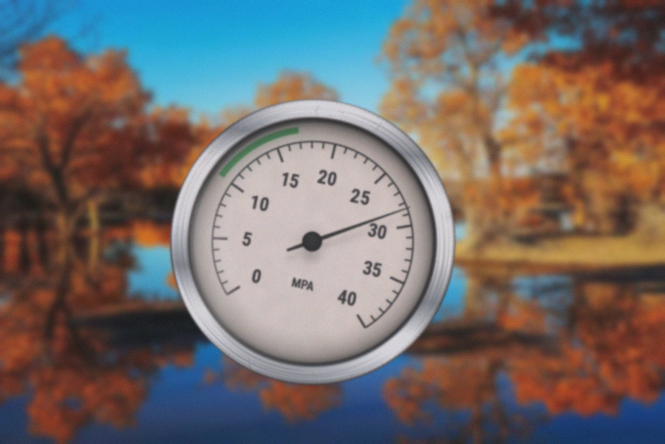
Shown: 28.5 MPa
